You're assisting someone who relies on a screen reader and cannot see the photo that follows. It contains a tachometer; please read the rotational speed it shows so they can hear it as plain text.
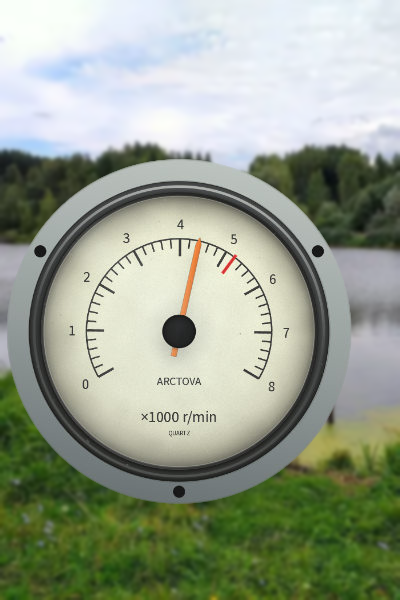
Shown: 4400 rpm
